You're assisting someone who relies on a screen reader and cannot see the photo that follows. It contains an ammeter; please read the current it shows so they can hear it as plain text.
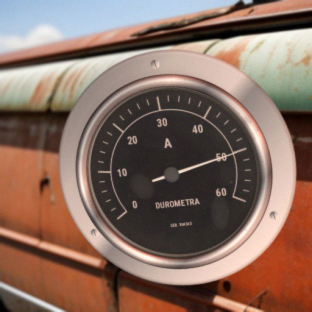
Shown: 50 A
